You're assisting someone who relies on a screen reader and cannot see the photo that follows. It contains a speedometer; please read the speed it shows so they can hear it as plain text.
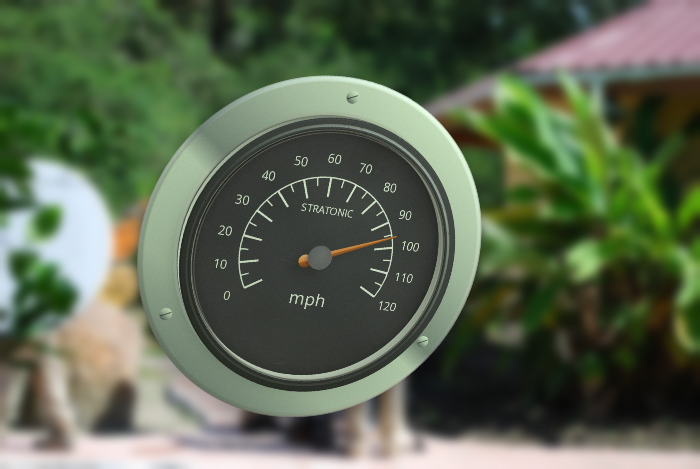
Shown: 95 mph
